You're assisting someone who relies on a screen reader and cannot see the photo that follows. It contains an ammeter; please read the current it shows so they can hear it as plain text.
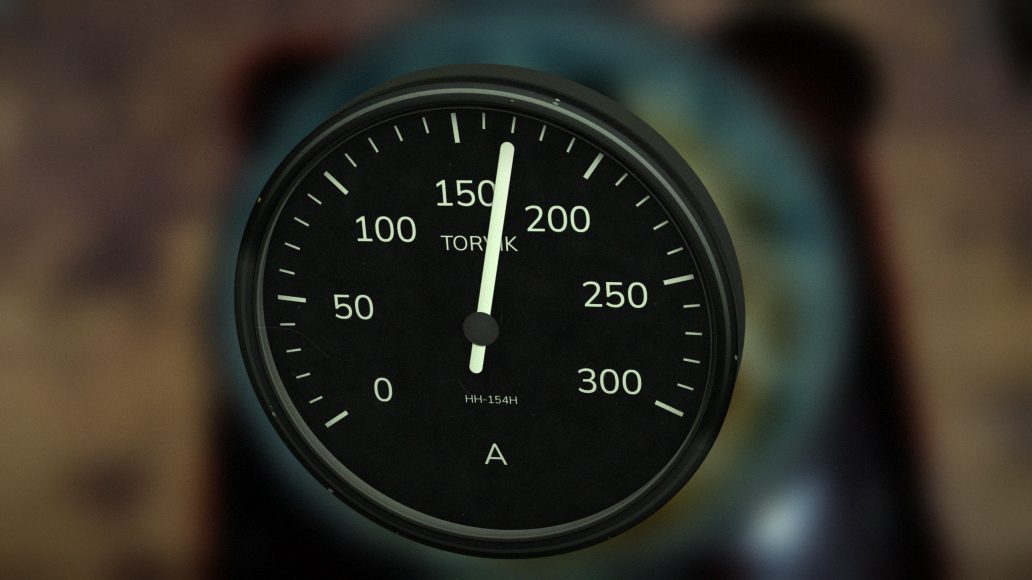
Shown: 170 A
